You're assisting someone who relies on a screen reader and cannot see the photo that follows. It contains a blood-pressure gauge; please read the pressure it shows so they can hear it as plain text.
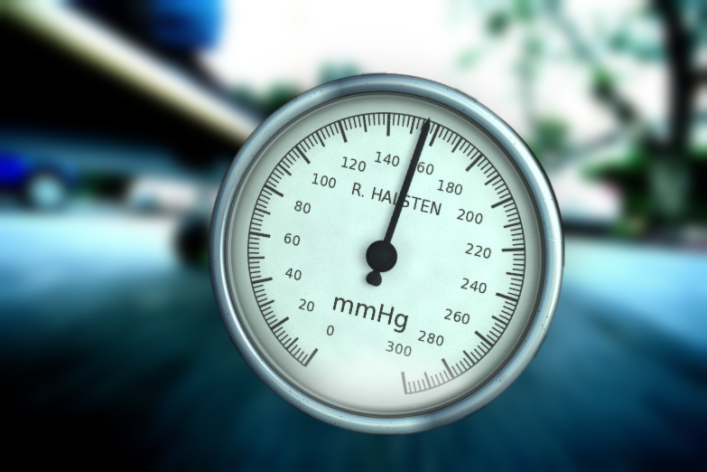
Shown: 156 mmHg
